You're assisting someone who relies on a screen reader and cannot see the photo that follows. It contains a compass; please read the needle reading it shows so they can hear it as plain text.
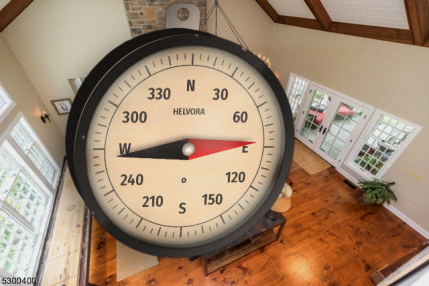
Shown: 85 °
